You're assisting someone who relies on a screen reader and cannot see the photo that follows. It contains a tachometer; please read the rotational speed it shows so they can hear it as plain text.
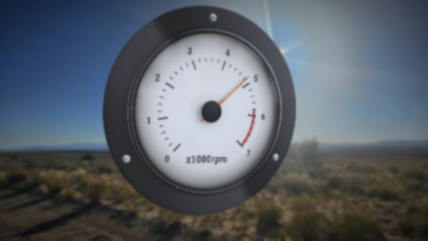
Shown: 4800 rpm
